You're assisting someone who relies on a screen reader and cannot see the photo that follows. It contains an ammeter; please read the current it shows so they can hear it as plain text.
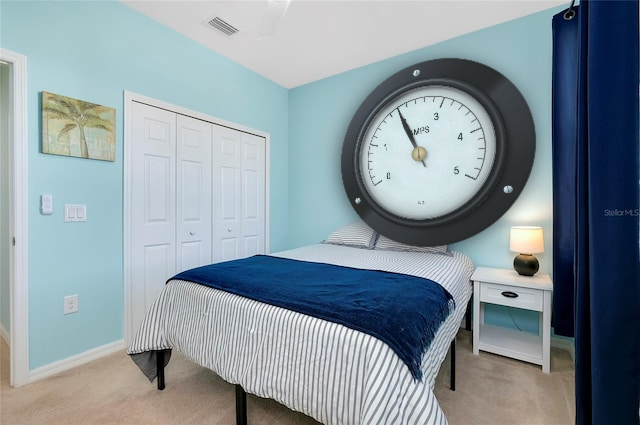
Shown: 2 A
